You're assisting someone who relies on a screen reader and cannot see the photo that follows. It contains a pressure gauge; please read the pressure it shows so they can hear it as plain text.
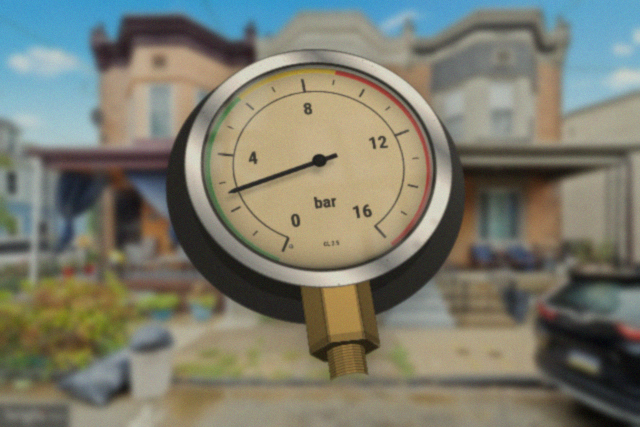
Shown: 2.5 bar
